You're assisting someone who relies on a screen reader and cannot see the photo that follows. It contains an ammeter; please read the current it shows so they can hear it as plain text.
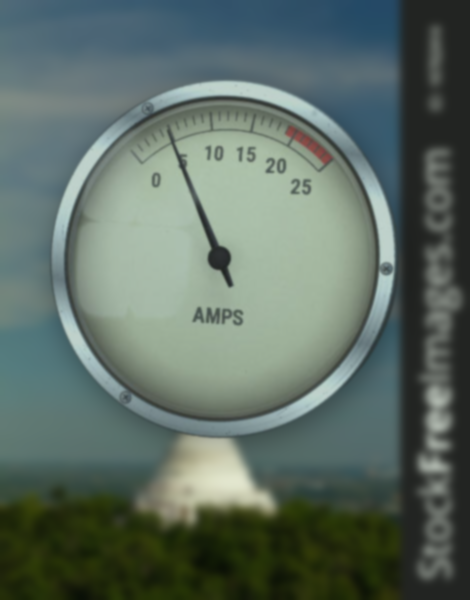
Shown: 5 A
